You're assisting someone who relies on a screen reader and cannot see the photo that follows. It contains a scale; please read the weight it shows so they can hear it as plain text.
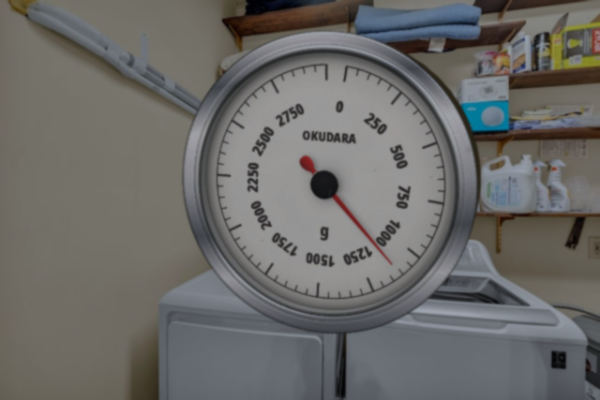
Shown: 1100 g
